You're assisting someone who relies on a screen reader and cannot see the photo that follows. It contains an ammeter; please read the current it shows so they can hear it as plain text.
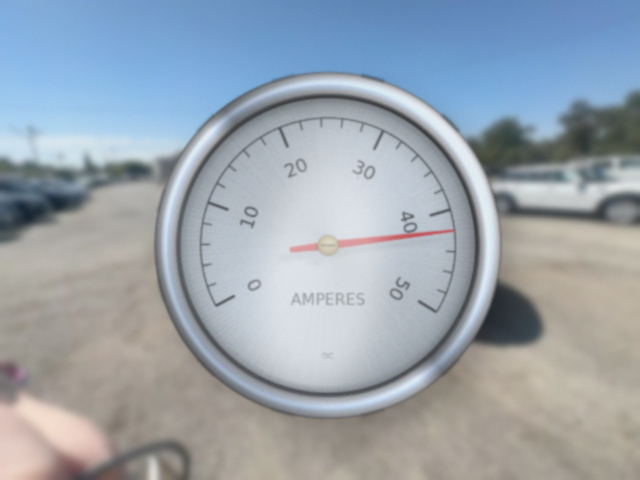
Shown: 42 A
